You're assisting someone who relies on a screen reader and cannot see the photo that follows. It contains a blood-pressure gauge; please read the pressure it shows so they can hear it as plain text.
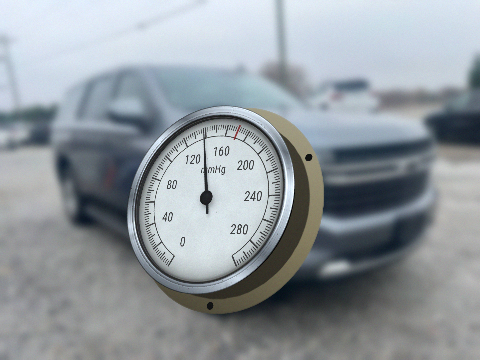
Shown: 140 mmHg
